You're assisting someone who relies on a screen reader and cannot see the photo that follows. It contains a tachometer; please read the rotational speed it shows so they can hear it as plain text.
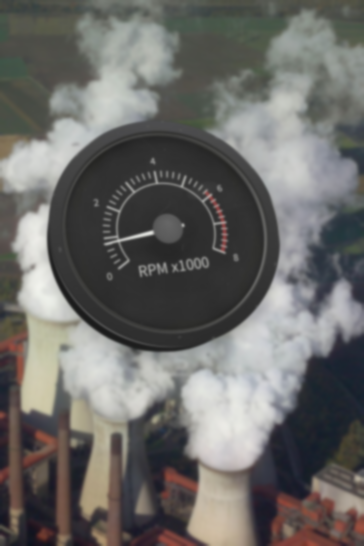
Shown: 800 rpm
